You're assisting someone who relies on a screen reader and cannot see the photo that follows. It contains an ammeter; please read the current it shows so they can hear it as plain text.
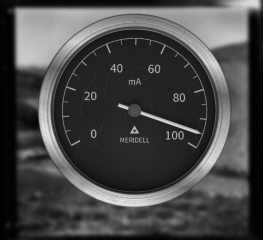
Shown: 95 mA
